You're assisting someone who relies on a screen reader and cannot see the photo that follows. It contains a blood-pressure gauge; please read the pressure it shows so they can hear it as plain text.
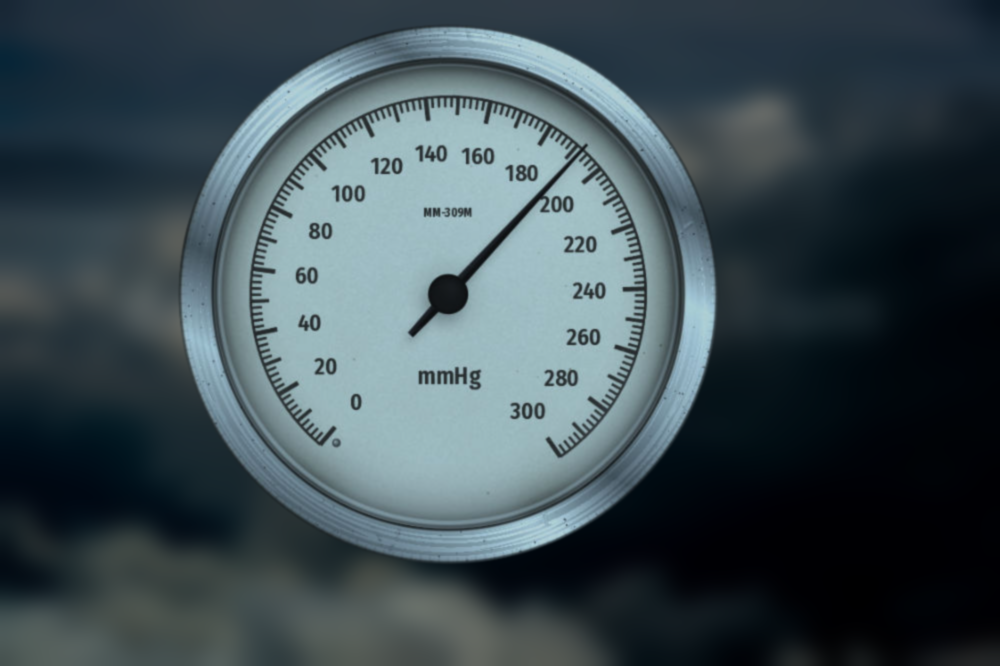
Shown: 192 mmHg
